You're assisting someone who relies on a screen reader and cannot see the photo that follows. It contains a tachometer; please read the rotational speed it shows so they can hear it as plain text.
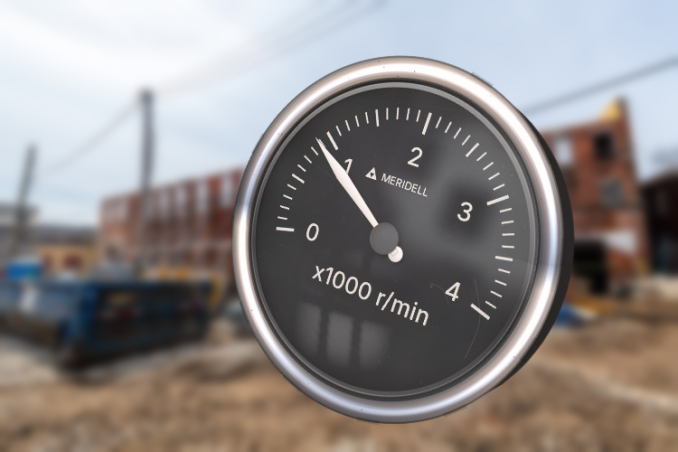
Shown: 900 rpm
